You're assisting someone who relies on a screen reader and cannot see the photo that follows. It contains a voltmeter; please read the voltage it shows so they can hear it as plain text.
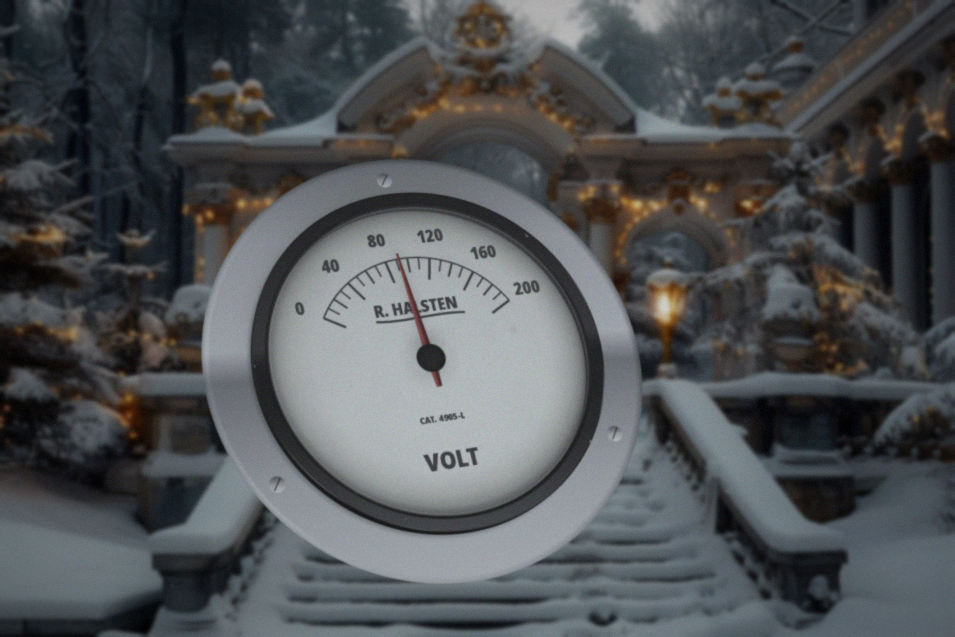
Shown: 90 V
